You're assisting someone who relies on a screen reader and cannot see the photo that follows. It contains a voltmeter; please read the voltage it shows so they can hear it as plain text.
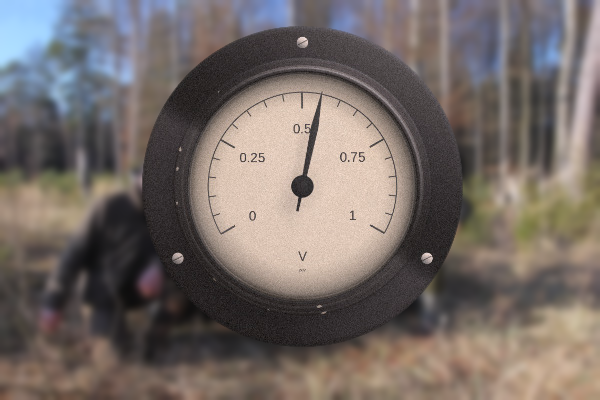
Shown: 0.55 V
